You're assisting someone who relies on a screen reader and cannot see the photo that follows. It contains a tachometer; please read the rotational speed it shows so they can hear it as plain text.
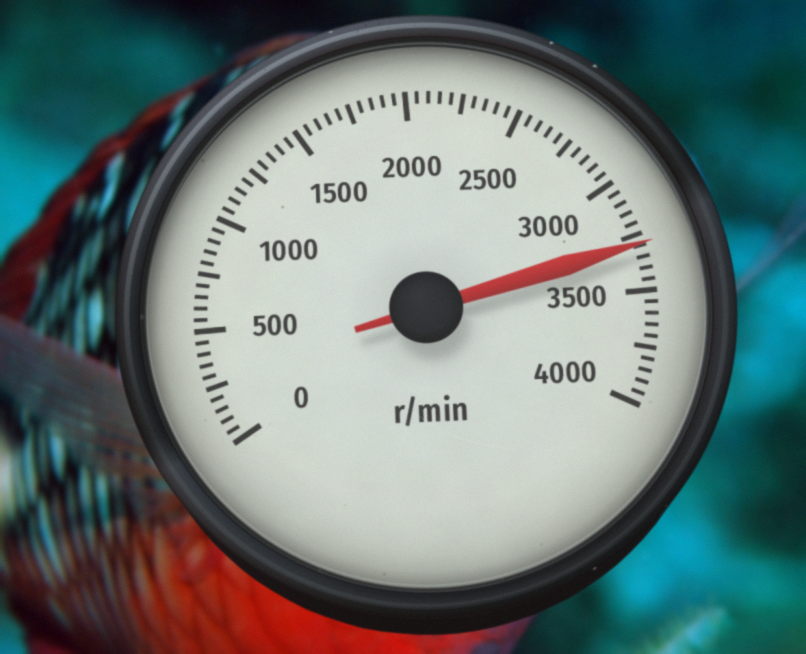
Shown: 3300 rpm
